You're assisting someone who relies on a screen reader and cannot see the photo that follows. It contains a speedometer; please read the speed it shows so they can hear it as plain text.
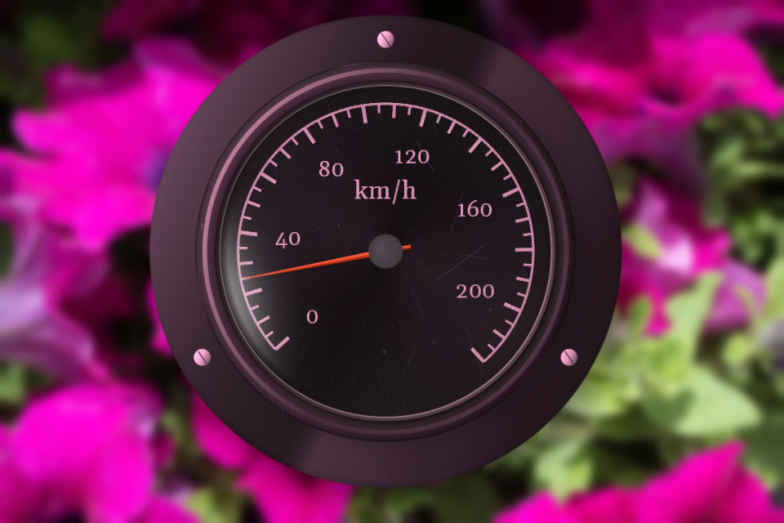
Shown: 25 km/h
